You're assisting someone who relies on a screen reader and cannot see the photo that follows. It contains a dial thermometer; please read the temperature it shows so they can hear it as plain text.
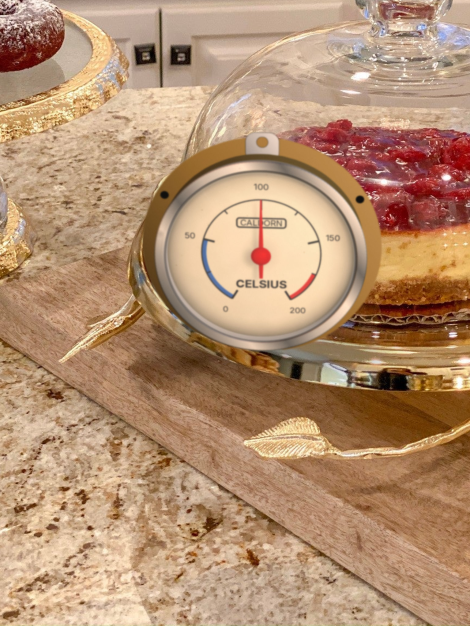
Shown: 100 °C
